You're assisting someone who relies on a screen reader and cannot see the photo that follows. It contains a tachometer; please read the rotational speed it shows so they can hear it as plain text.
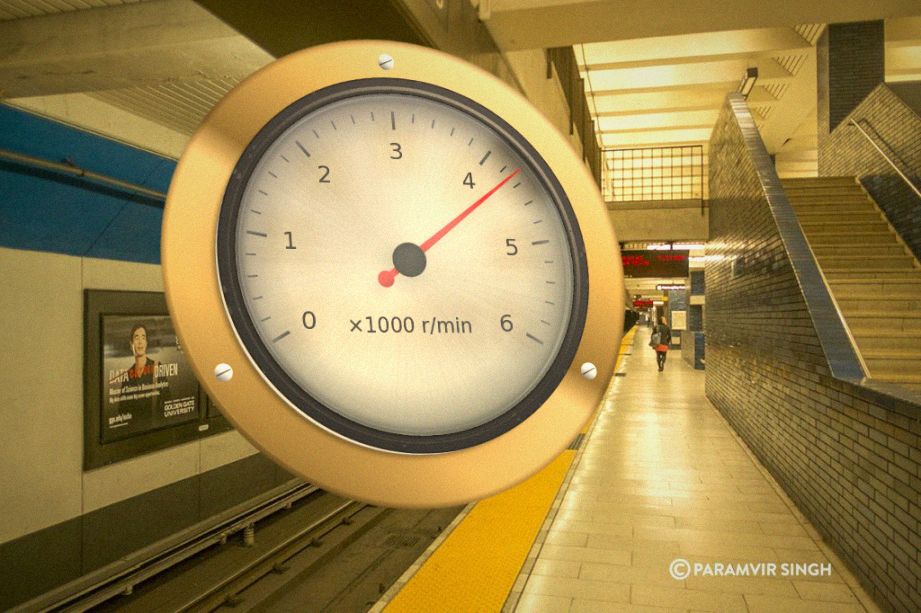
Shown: 4300 rpm
